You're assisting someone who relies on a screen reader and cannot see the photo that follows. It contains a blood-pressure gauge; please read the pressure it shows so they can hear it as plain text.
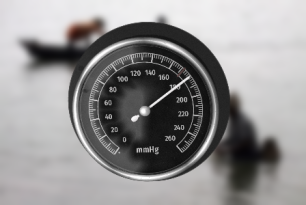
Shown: 180 mmHg
